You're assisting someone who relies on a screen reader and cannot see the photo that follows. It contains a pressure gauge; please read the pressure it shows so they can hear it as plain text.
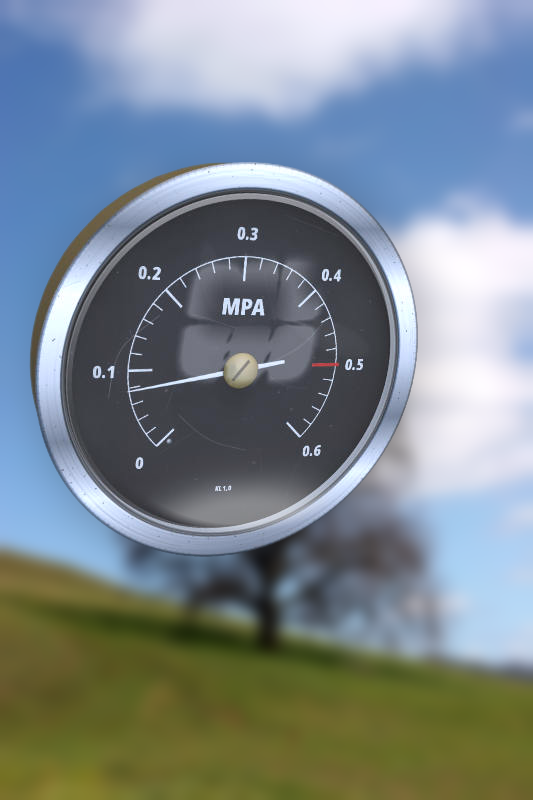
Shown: 0.08 MPa
